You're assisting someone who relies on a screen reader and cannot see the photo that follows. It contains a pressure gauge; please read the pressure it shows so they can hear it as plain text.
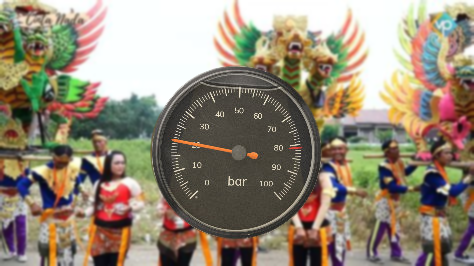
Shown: 20 bar
